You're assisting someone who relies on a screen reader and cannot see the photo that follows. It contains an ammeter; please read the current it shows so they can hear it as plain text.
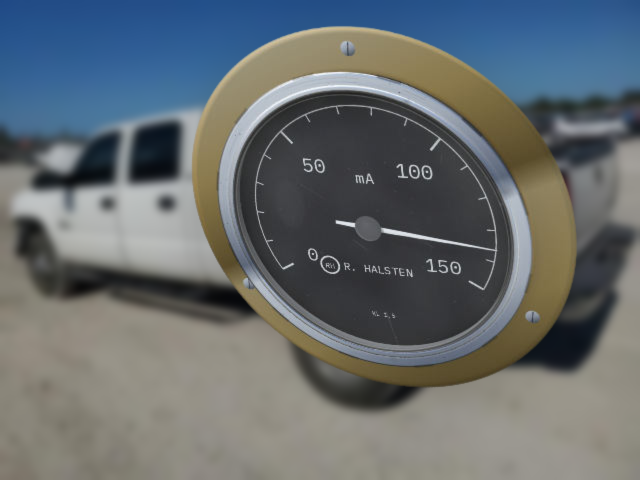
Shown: 135 mA
